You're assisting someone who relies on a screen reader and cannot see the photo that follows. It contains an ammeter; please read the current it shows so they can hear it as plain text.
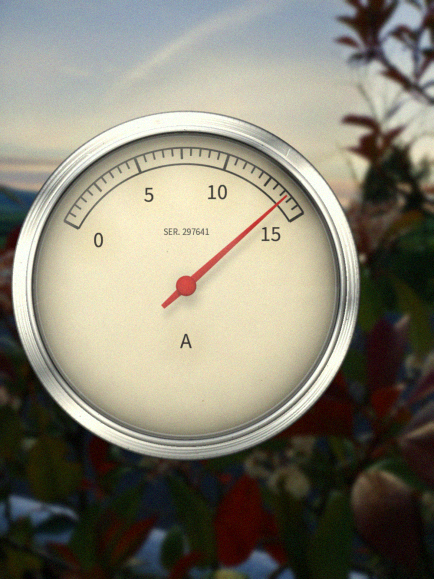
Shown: 13.75 A
